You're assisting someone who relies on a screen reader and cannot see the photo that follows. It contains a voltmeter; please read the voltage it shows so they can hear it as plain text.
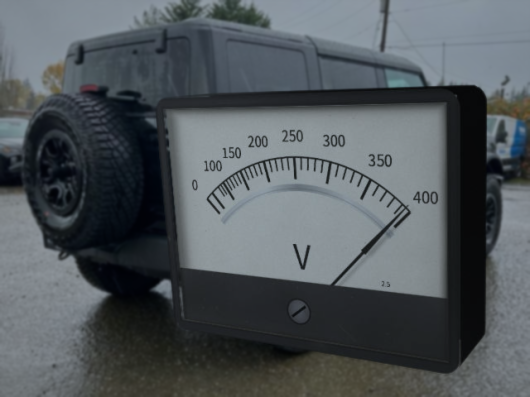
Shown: 395 V
